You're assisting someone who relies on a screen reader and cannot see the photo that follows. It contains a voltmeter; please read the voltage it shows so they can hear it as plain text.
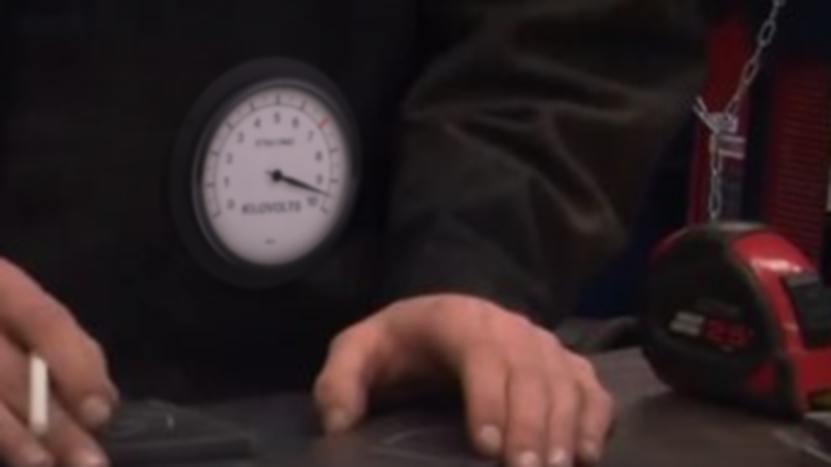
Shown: 9.5 kV
